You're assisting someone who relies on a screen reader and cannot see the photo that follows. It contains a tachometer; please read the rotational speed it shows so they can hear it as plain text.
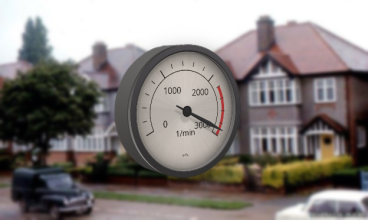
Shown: 2900 rpm
